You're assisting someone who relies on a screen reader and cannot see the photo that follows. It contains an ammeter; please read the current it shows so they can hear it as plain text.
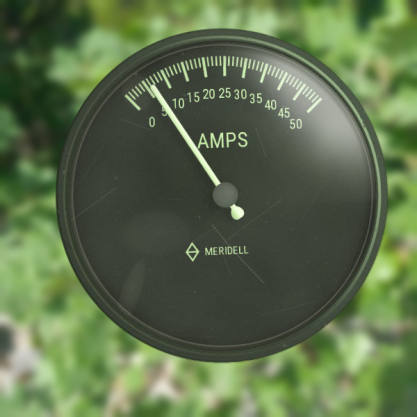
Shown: 6 A
